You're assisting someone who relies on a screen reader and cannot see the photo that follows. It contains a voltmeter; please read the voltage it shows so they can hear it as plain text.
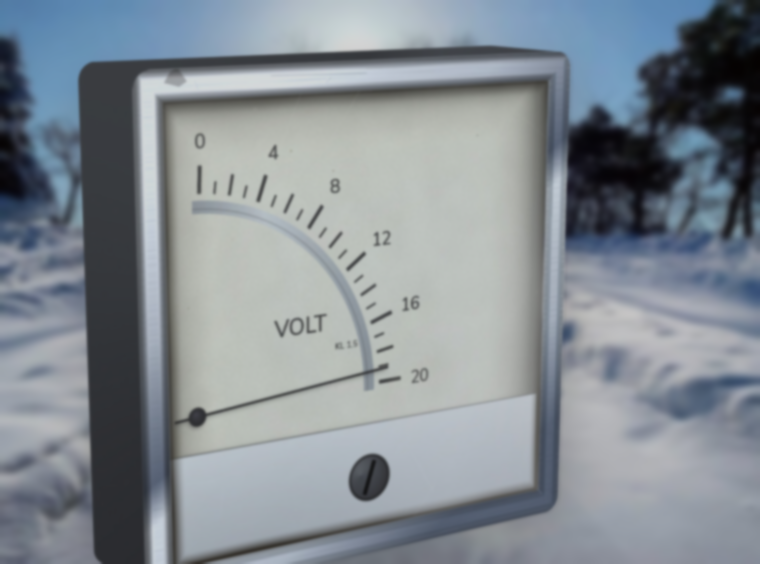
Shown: 19 V
